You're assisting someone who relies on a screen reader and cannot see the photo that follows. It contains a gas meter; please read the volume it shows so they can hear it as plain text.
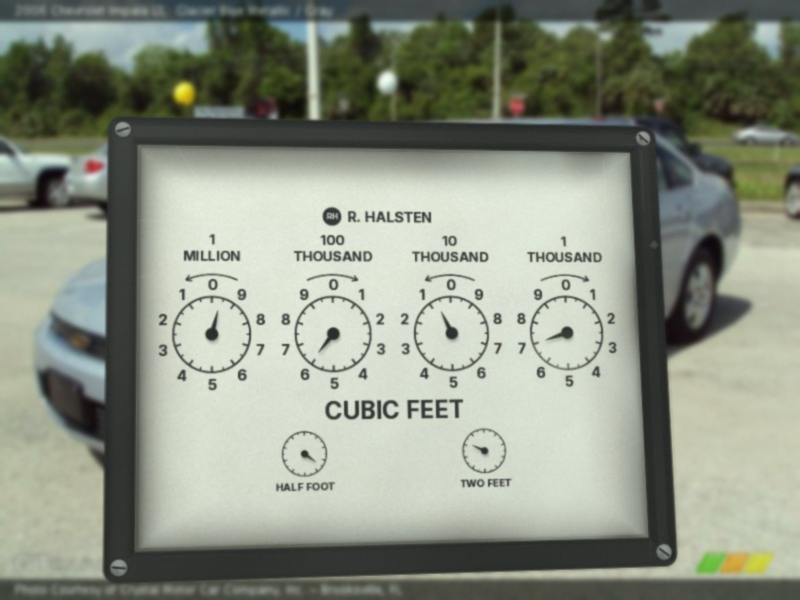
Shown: 960700 ft³
